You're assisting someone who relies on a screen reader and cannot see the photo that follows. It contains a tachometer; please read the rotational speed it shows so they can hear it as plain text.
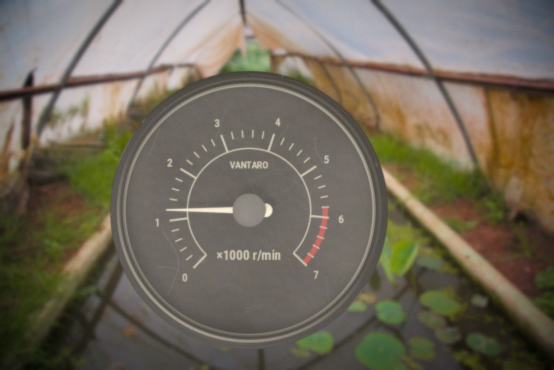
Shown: 1200 rpm
